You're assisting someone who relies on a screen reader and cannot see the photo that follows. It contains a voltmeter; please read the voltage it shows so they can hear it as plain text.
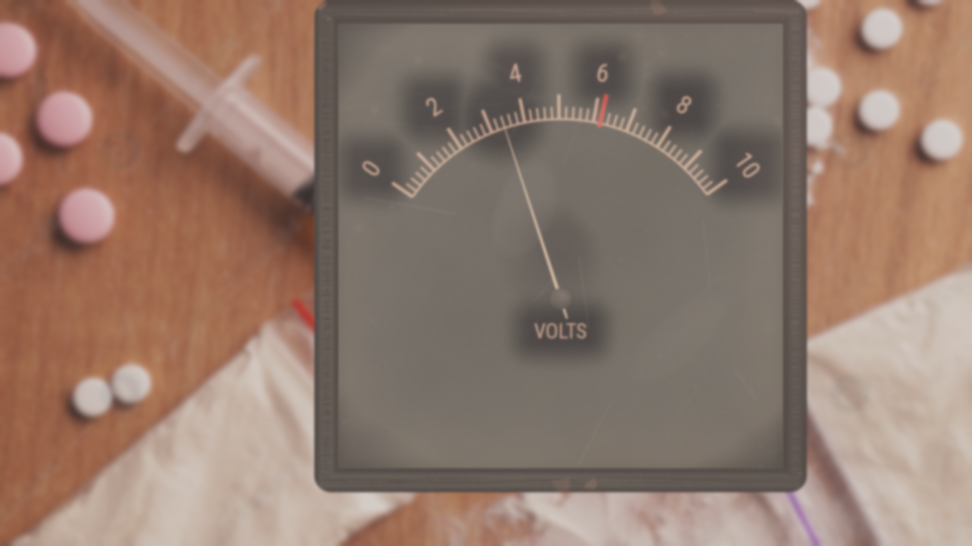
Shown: 3.4 V
